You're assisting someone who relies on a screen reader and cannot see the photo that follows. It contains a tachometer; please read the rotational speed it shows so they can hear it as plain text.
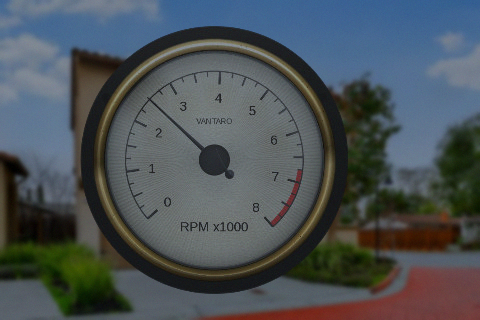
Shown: 2500 rpm
